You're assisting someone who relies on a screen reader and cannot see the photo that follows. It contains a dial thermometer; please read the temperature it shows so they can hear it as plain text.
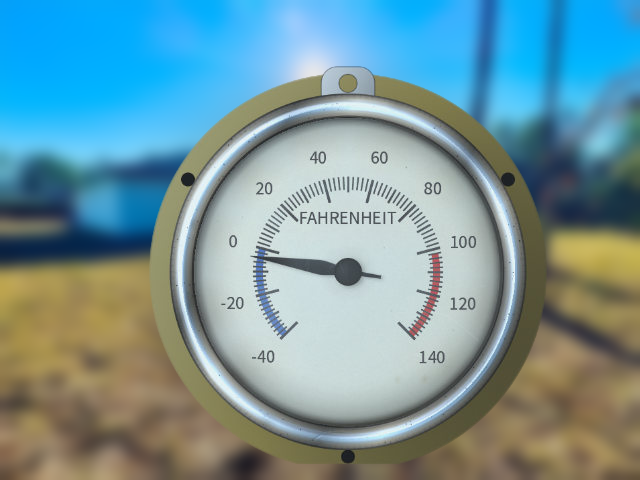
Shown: -4 °F
